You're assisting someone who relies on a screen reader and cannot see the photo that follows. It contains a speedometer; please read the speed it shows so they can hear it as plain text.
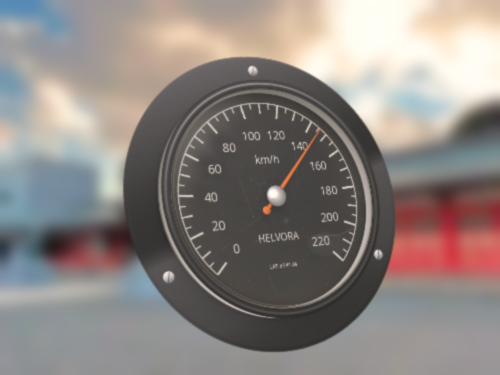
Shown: 145 km/h
